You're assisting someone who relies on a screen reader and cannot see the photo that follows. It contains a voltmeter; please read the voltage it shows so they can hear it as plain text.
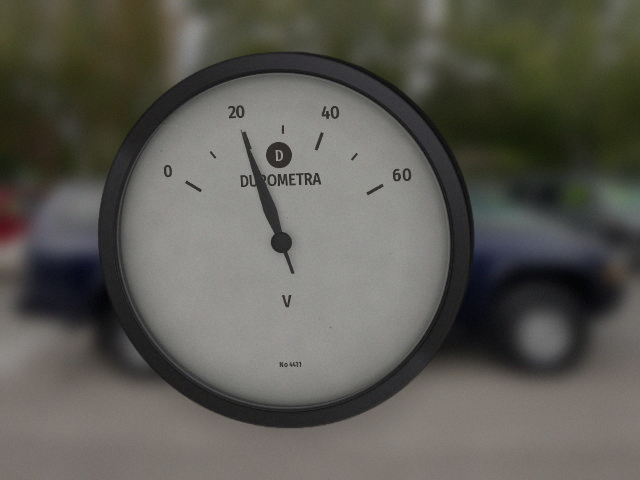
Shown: 20 V
